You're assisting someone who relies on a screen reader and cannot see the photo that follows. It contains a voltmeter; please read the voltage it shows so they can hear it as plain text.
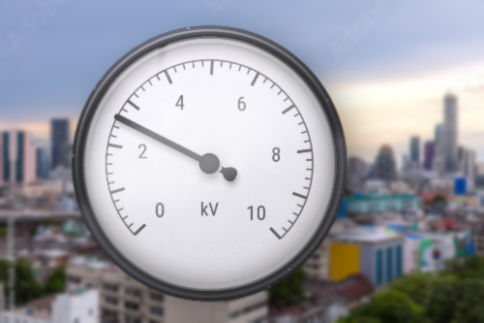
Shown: 2.6 kV
